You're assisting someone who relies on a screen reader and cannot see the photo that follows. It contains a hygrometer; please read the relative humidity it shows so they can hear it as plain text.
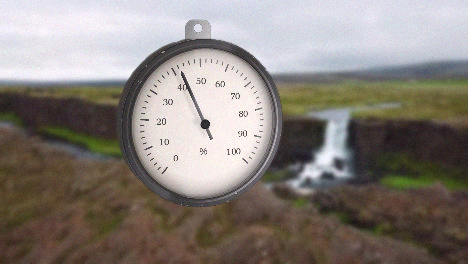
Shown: 42 %
